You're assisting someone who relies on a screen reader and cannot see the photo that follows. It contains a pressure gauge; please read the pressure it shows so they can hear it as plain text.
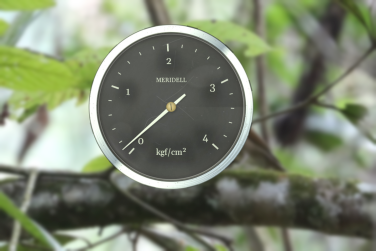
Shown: 0.1 kg/cm²
